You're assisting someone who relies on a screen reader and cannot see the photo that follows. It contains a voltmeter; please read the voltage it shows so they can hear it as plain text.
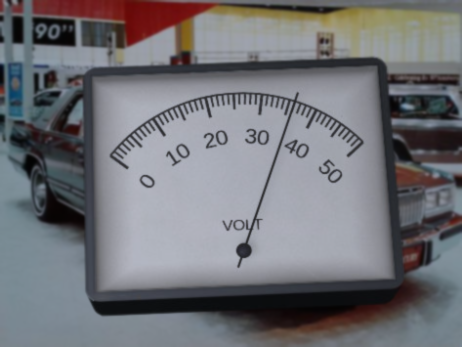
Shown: 36 V
